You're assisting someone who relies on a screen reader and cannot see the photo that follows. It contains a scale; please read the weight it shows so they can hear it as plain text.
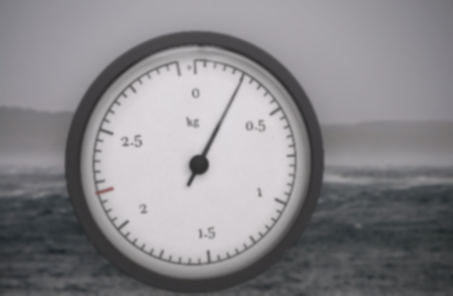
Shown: 0.25 kg
